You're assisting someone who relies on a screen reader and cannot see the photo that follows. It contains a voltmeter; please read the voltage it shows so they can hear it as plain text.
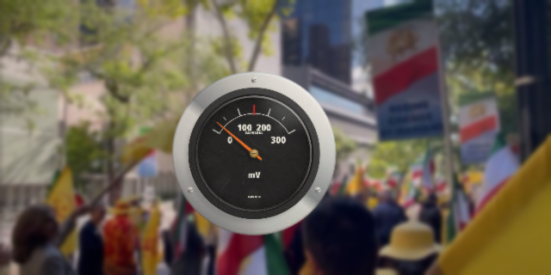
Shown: 25 mV
